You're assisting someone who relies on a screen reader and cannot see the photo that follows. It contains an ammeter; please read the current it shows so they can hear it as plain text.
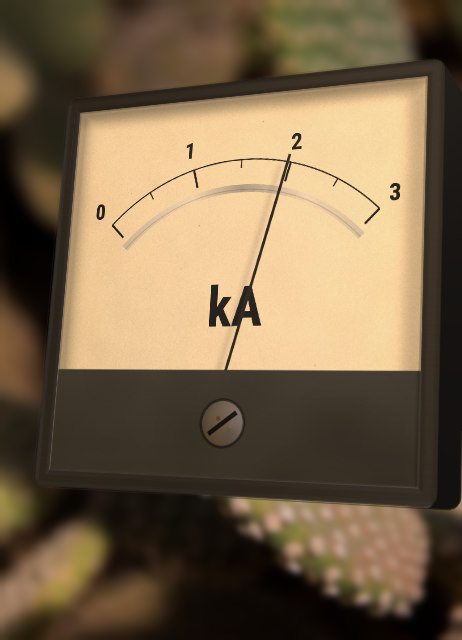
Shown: 2 kA
